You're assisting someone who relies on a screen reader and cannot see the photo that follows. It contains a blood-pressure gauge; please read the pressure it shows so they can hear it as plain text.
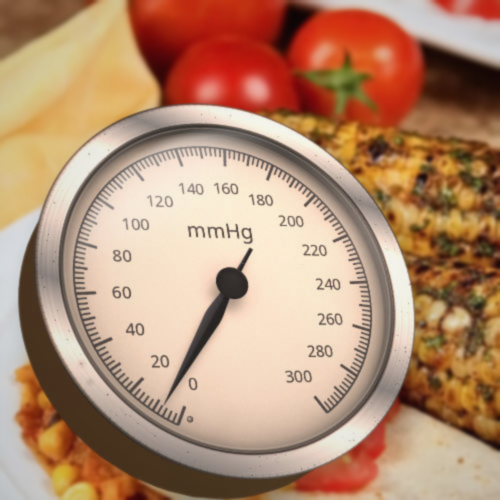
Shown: 8 mmHg
